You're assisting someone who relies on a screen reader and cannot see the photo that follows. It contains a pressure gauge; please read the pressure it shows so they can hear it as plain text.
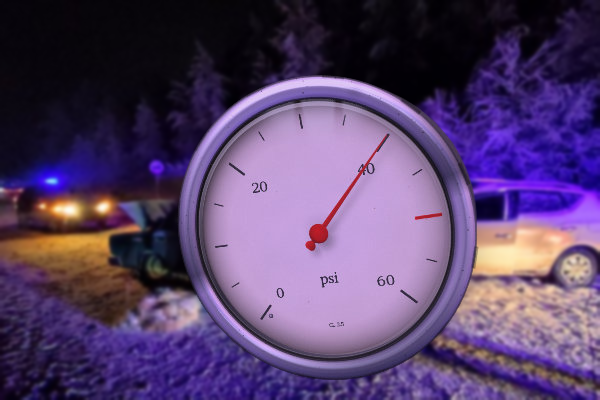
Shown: 40 psi
